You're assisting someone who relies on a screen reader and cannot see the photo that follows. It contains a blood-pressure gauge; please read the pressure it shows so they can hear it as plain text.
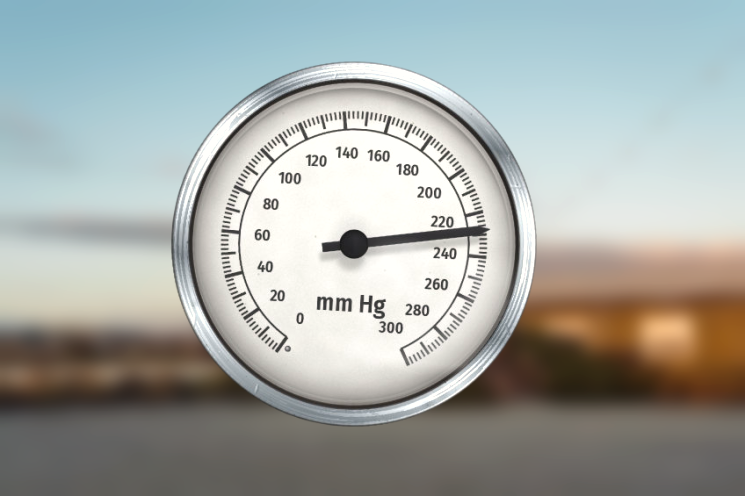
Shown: 228 mmHg
